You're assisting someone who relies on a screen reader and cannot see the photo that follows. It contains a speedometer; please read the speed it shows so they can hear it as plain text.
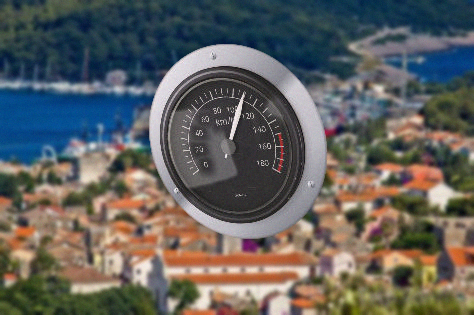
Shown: 110 km/h
